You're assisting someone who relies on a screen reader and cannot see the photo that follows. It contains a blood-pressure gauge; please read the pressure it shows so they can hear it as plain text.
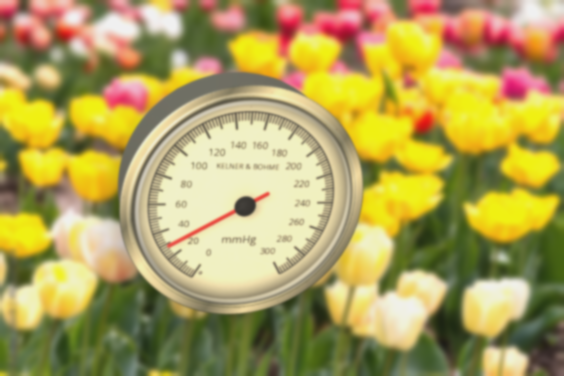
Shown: 30 mmHg
